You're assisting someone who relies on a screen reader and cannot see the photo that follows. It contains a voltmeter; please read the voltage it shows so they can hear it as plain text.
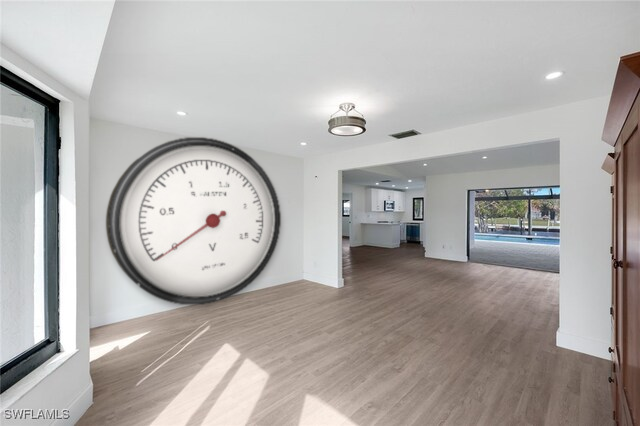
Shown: 0 V
